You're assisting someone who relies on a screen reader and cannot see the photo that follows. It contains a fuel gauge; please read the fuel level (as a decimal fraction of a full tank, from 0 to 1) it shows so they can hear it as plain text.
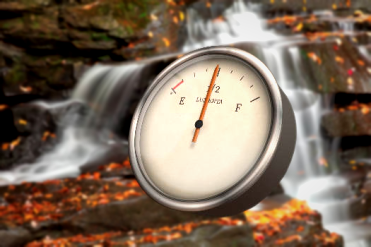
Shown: 0.5
